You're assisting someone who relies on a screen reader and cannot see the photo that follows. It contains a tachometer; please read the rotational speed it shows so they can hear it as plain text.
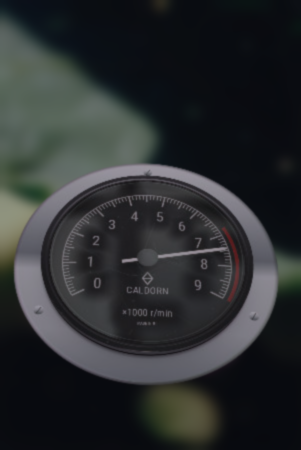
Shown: 7500 rpm
